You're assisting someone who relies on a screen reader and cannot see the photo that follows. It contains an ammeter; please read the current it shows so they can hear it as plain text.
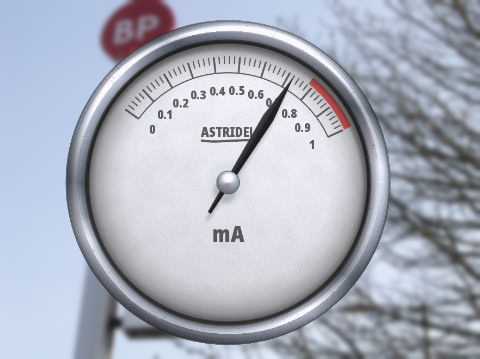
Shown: 0.72 mA
